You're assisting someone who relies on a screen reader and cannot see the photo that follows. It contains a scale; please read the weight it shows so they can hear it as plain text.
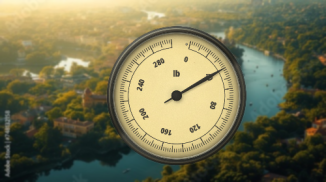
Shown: 40 lb
